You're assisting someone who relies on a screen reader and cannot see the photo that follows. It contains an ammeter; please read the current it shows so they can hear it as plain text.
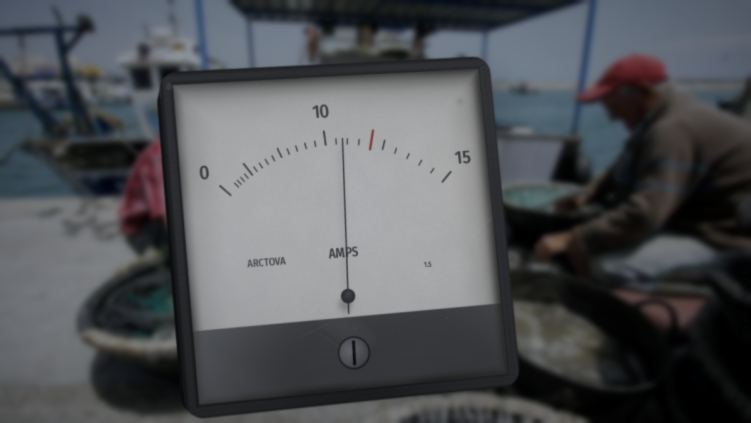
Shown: 10.75 A
